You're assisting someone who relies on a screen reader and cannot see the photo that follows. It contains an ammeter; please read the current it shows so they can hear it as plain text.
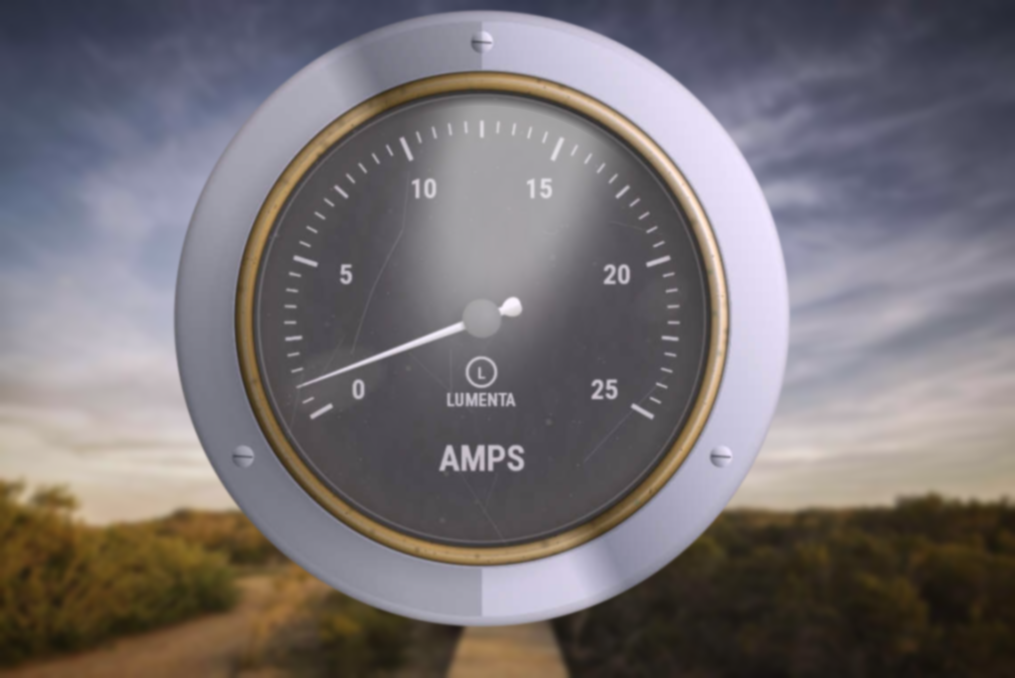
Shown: 1 A
